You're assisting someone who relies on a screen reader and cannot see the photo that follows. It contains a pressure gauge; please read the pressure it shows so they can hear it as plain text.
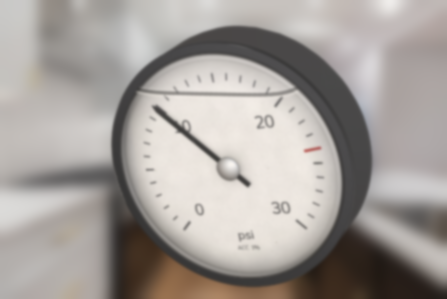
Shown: 10 psi
